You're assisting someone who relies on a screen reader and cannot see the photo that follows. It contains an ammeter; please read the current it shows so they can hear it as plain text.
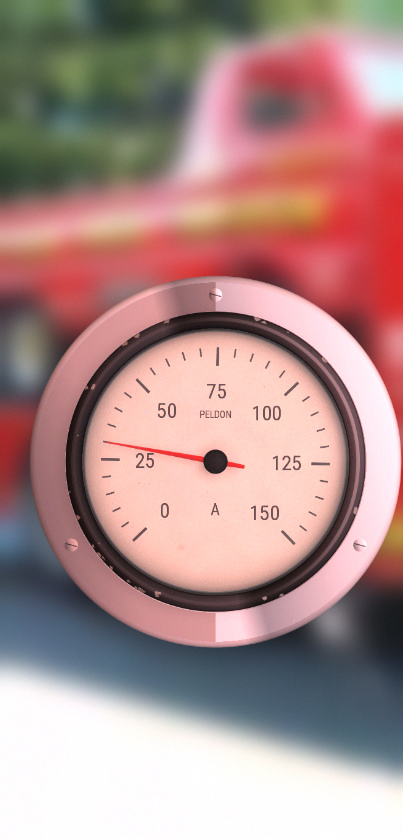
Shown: 30 A
